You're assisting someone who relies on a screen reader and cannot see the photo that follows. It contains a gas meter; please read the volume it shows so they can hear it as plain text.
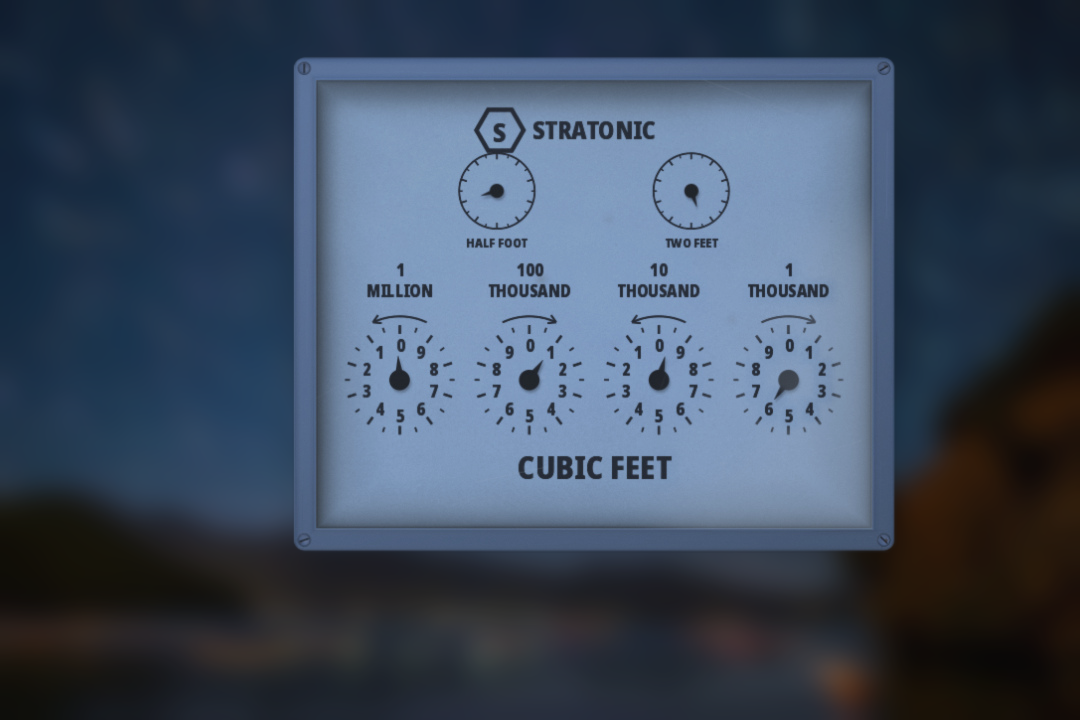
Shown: 9600 ft³
